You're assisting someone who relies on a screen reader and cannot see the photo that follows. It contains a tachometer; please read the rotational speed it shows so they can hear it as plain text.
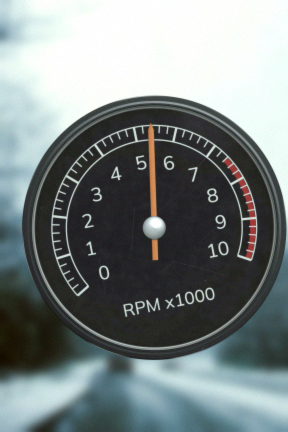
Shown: 5400 rpm
